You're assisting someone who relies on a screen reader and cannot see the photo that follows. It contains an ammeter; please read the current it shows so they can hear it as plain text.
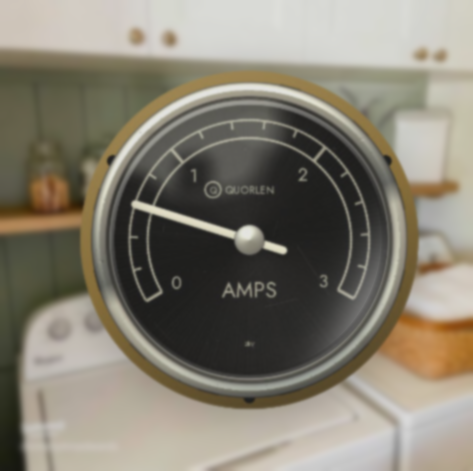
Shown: 0.6 A
